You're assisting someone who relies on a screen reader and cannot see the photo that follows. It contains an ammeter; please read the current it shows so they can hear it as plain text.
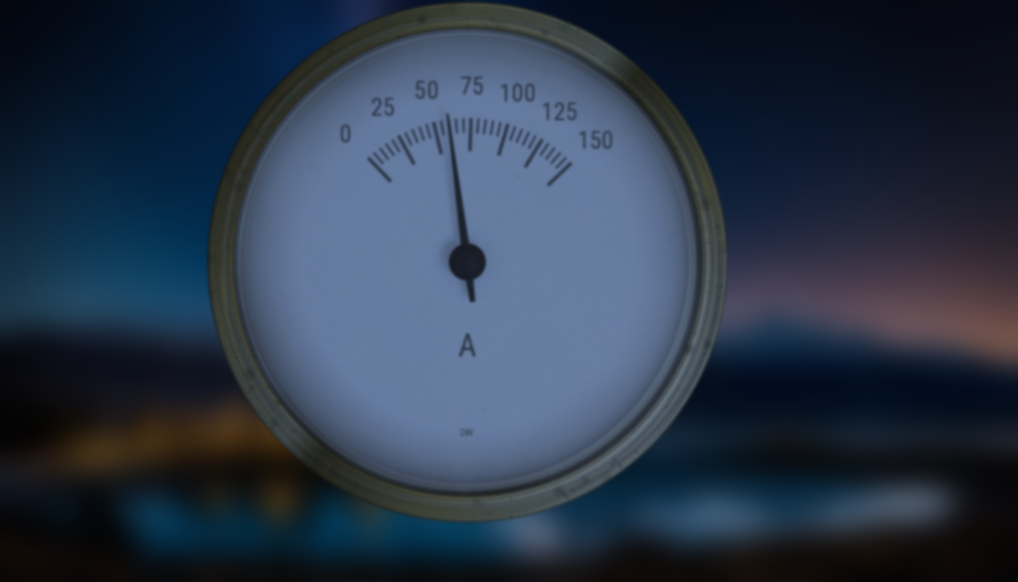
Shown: 60 A
